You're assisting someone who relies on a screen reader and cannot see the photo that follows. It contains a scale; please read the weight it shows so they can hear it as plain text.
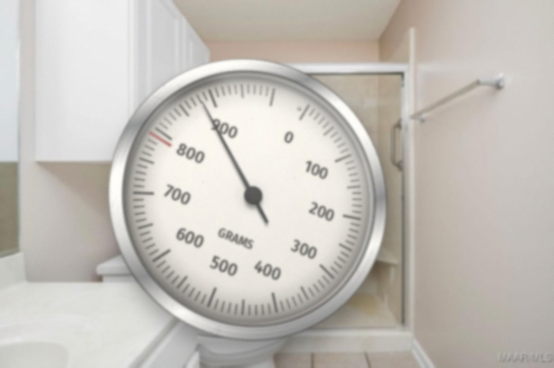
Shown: 880 g
